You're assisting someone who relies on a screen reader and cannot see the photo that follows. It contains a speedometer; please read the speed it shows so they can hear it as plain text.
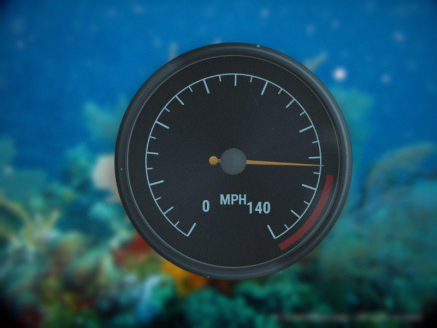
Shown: 112.5 mph
